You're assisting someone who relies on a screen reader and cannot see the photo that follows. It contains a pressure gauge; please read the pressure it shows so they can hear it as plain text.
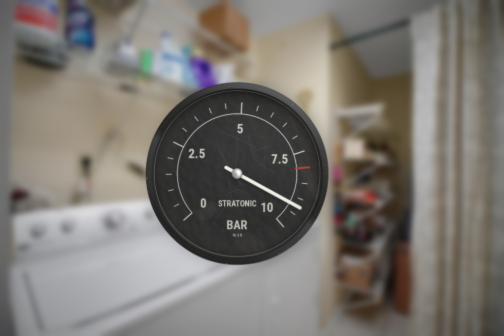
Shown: 9.25 bar
